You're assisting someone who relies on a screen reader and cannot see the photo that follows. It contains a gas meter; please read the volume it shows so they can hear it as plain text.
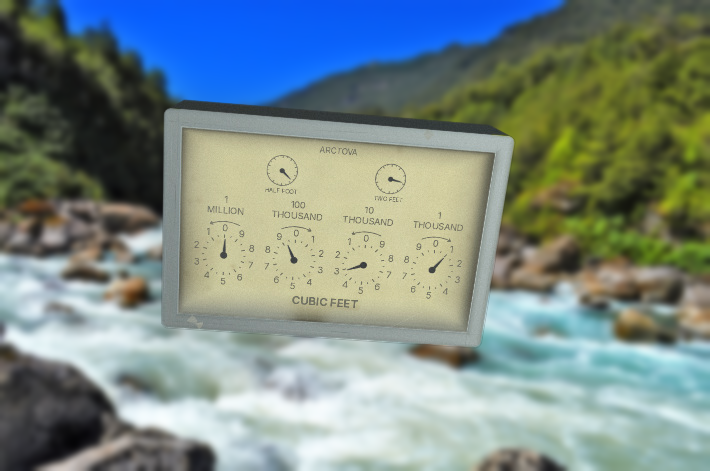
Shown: 993100 ft³
